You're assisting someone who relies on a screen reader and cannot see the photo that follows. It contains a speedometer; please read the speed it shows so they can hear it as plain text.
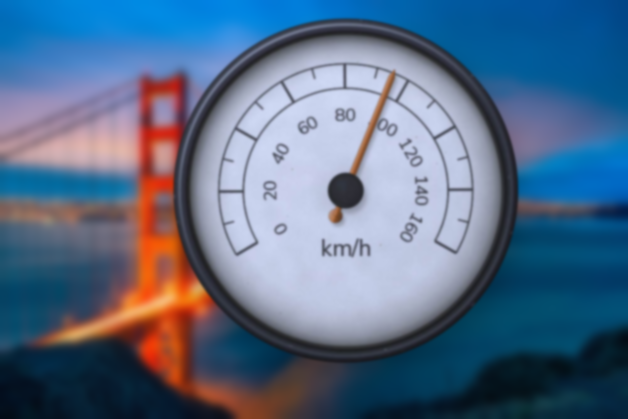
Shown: 95 km/h
